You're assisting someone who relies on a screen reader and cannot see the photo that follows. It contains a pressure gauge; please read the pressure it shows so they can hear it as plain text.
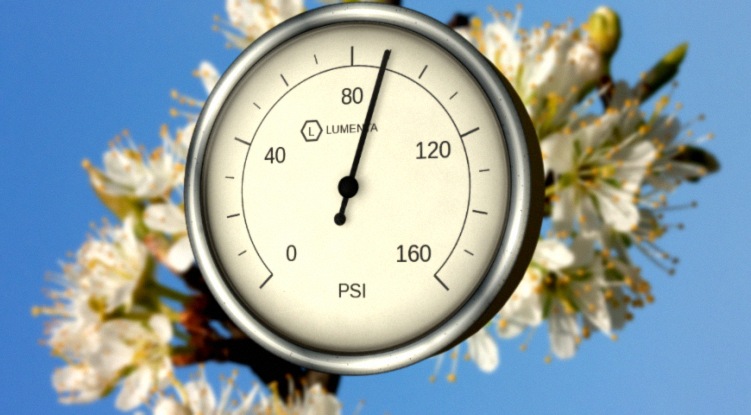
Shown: 90 psi
